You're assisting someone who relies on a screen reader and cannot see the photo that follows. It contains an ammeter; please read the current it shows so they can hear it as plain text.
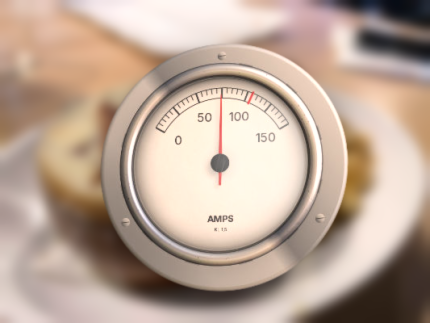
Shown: 75 A
